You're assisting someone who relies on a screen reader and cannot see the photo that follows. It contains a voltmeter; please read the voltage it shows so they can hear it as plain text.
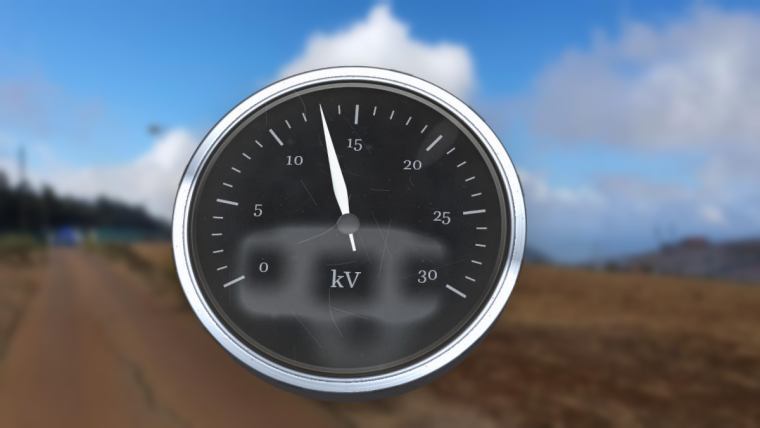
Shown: 13 kV
